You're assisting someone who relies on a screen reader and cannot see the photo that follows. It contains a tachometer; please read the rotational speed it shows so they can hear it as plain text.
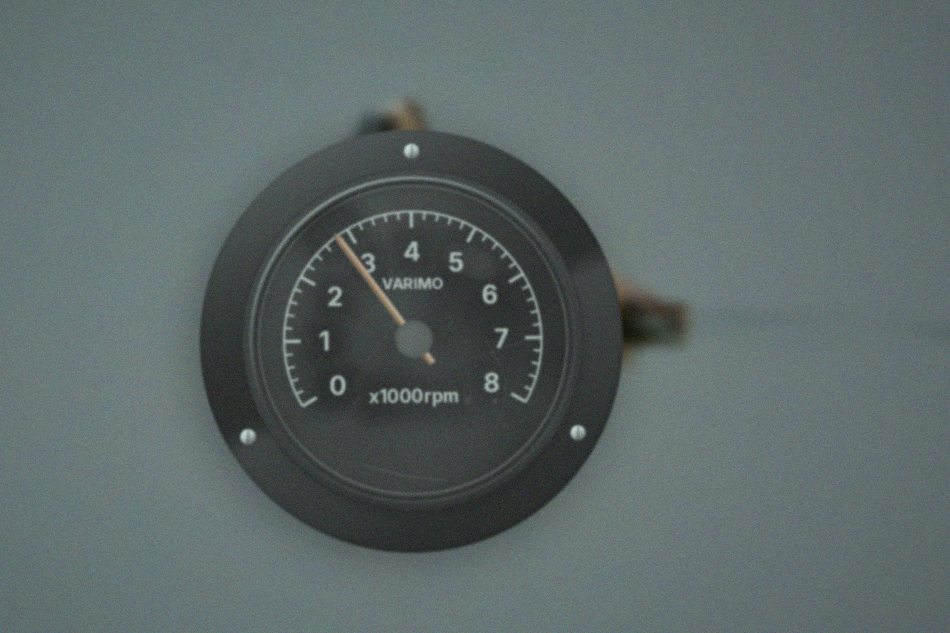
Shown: 2800 rpm
